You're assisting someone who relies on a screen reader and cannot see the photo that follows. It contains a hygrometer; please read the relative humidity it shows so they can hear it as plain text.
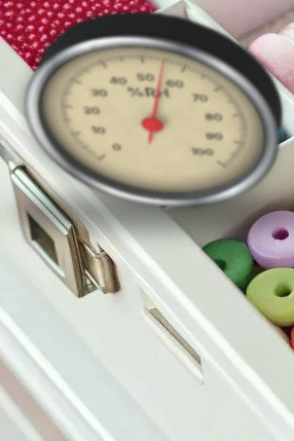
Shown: 55 %
